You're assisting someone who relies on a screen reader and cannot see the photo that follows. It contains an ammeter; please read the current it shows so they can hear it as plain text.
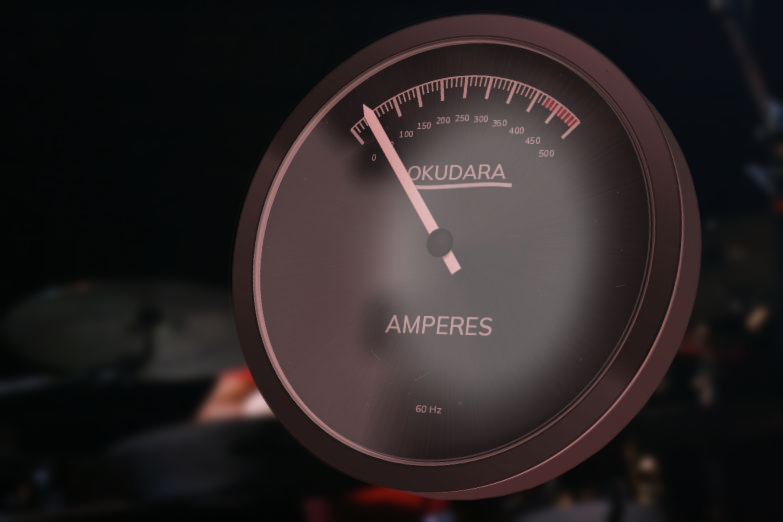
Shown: 50 A
